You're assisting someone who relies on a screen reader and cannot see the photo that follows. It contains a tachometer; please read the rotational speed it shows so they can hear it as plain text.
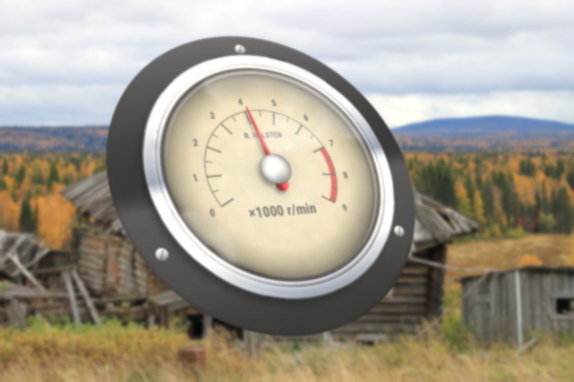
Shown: 4000 rpm
